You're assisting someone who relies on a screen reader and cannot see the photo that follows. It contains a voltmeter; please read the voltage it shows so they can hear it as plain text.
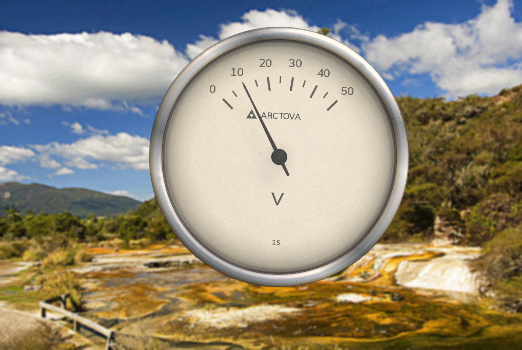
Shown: 10 V
